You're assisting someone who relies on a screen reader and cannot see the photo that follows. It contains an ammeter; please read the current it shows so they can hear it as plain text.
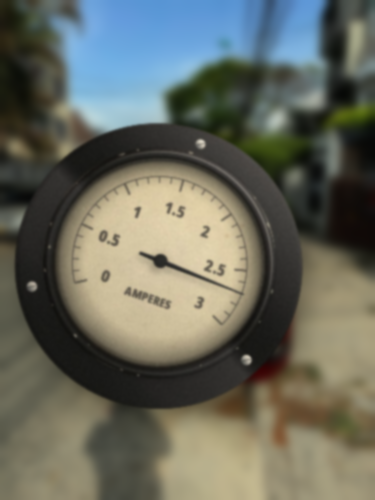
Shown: 2.7 A
